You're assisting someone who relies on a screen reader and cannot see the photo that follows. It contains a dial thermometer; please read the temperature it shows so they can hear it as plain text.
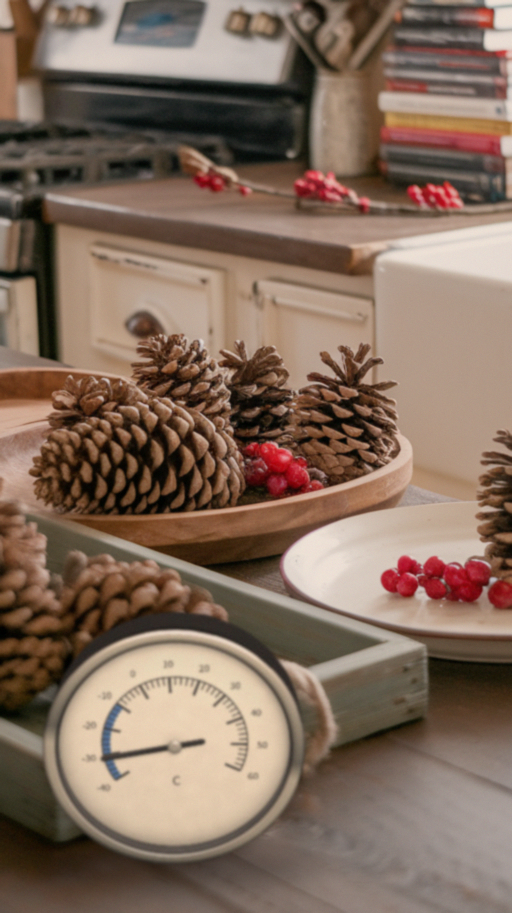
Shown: -30 °C
